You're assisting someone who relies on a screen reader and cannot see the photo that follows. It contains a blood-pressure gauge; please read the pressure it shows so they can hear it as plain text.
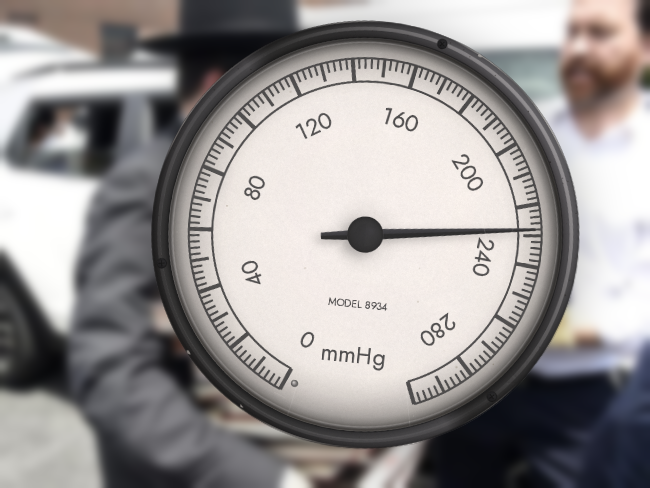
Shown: 228 mmHg
